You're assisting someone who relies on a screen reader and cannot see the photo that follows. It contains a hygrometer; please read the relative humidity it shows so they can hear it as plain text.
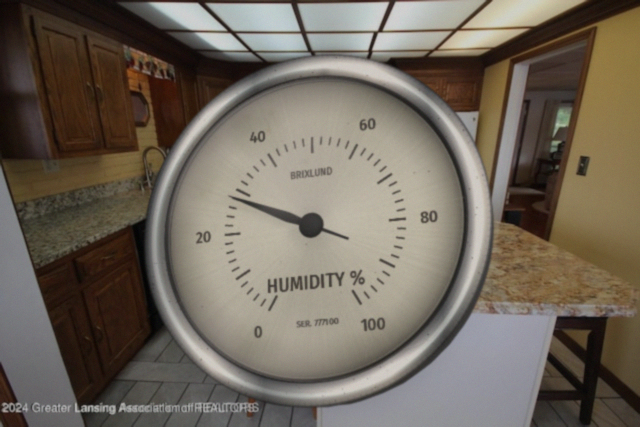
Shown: 28 %
